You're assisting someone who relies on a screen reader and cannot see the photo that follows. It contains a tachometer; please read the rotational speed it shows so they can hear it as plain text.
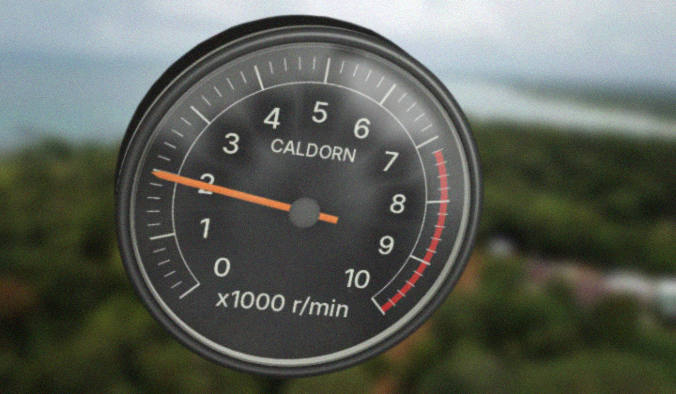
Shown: 2000 rpm
